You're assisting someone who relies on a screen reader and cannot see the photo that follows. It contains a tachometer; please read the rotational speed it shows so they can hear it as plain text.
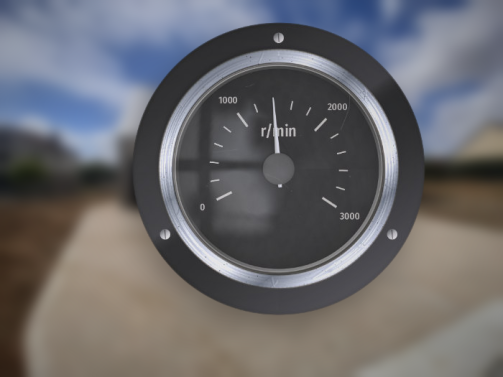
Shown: 1400 rpm
